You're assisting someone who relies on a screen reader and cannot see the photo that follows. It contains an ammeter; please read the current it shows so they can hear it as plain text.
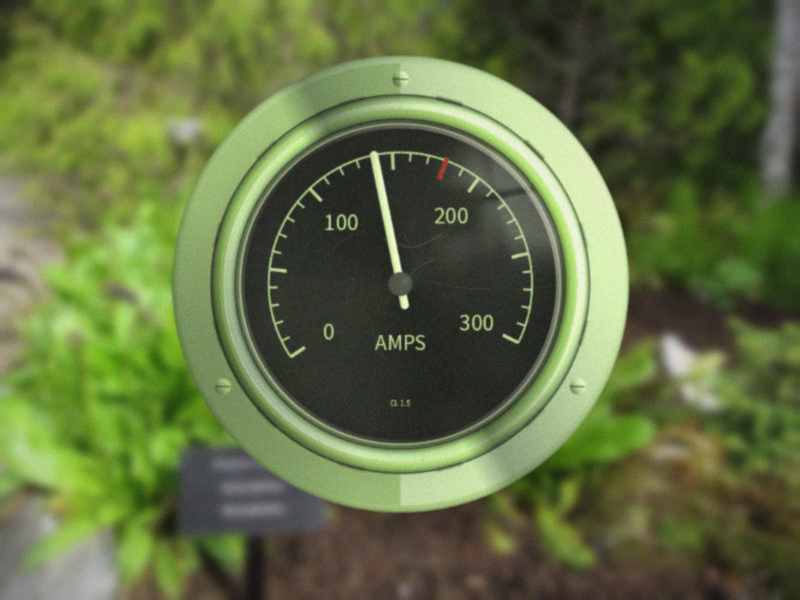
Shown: 140 A
